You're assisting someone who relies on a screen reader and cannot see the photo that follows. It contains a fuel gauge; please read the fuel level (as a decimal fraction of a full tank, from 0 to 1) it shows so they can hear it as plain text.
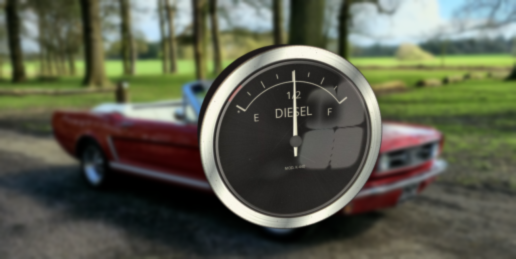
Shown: 0.5
